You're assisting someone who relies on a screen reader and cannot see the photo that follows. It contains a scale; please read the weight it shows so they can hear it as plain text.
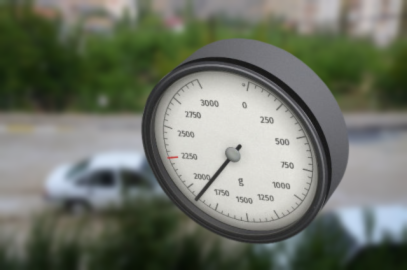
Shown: 1900 g
